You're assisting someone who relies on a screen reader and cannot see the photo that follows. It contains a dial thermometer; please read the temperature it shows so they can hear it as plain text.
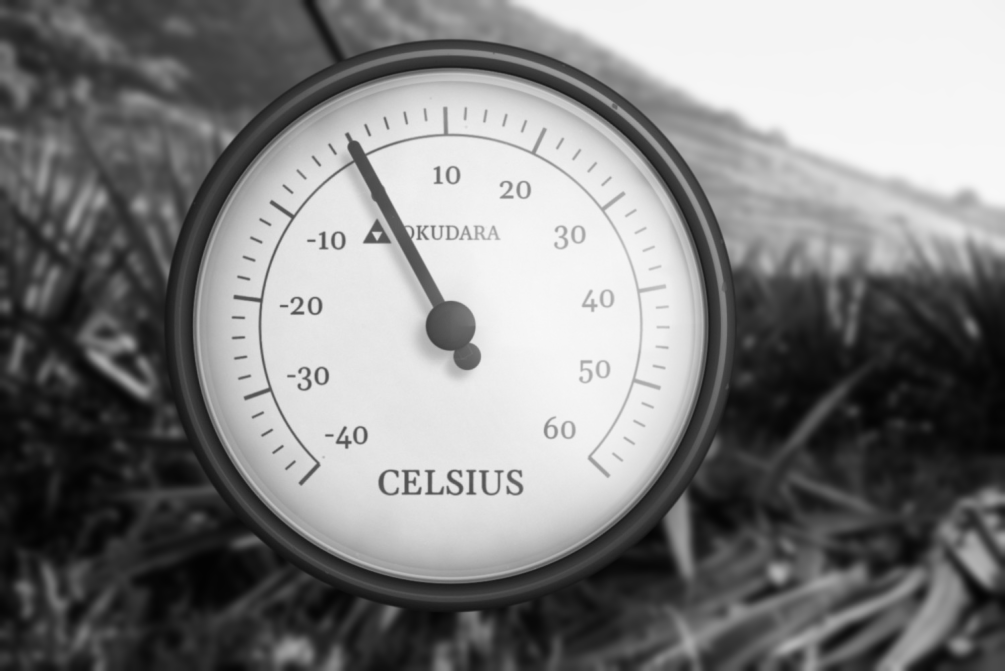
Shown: 0 °C
